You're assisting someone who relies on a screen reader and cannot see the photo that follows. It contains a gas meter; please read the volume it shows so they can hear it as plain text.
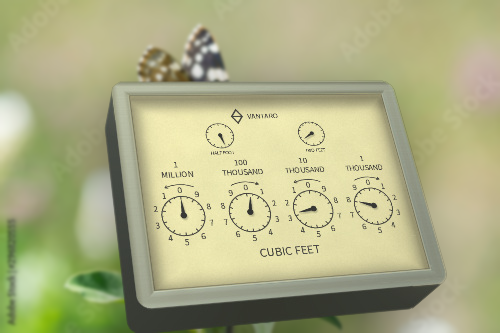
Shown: 2800 ft³
